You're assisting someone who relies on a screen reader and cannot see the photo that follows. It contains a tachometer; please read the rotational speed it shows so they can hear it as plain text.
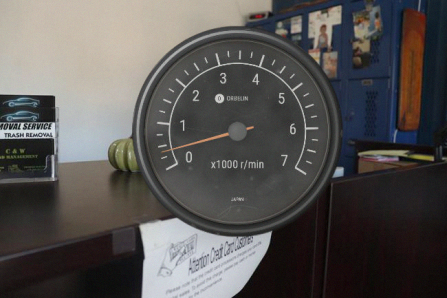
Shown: 375 rpm
